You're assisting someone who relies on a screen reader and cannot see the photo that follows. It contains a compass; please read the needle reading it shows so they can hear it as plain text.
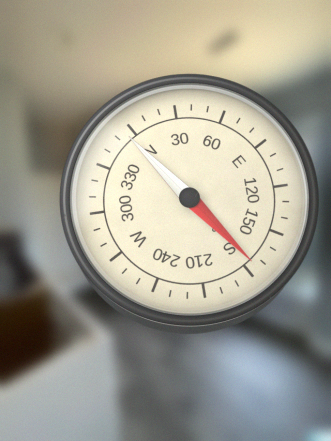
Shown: 175 °
